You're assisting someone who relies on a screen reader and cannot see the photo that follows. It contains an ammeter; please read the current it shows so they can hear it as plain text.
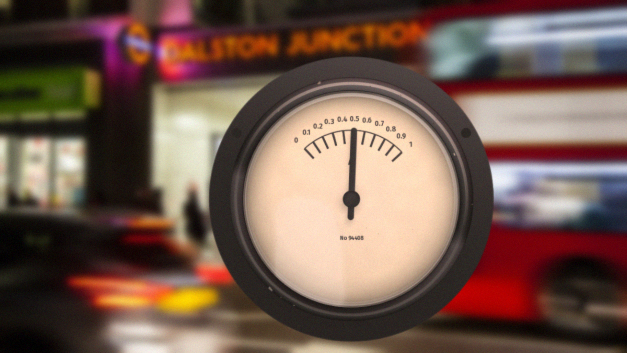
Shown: 0.5 A
